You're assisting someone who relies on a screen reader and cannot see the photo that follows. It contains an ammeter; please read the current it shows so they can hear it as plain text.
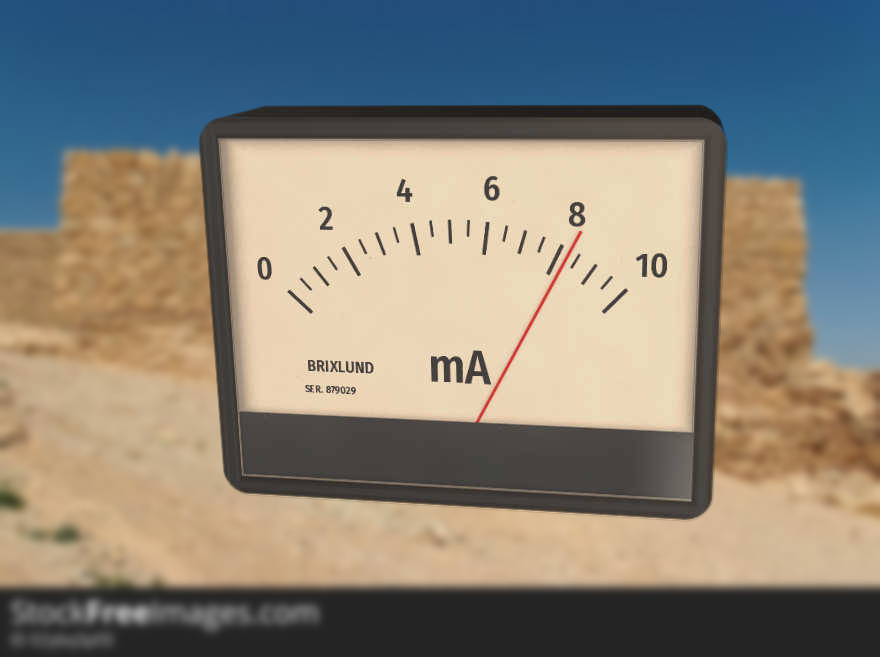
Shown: 8.25 mA
